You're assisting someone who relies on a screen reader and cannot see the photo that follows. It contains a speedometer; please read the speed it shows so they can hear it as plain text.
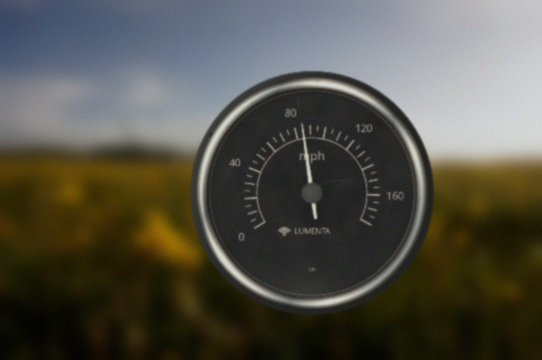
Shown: 85 mph
